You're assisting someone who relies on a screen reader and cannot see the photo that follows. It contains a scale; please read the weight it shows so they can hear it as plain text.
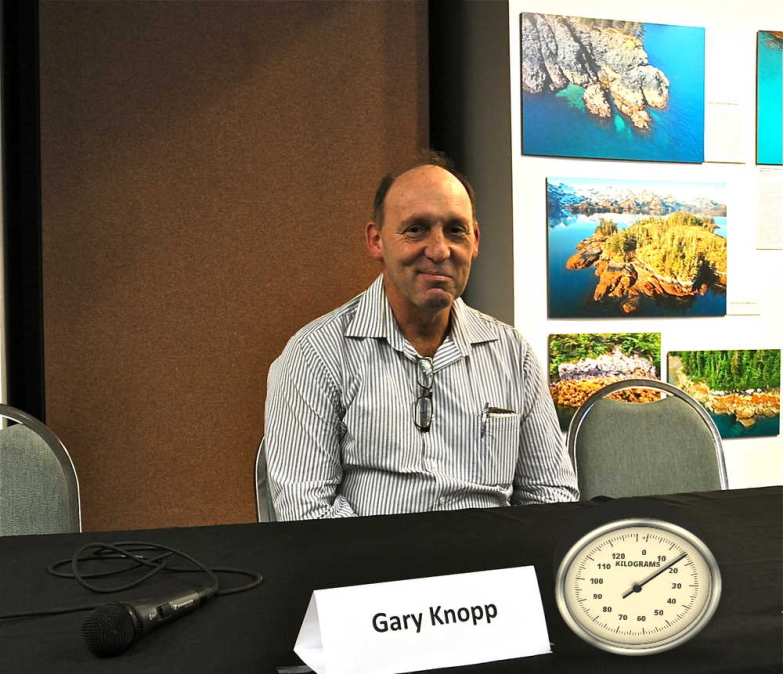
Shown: 15 kg
